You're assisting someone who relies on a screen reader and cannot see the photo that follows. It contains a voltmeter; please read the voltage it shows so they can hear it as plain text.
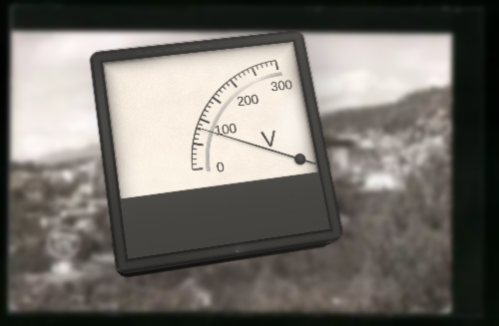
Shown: 80 V
